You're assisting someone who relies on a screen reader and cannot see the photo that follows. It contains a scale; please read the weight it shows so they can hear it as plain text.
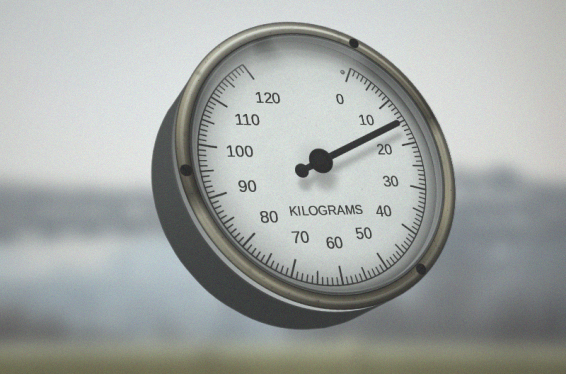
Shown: 15 kg
